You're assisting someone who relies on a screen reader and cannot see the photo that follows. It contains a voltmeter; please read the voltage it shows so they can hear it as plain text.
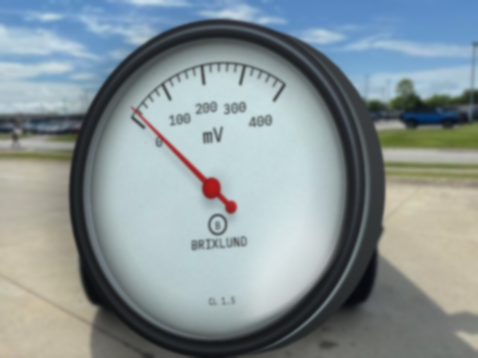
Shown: 20 mV
